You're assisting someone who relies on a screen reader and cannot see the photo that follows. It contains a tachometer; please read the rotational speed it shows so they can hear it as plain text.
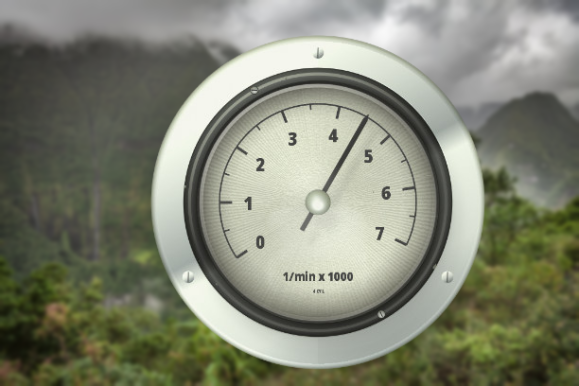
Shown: 4500 rpm
